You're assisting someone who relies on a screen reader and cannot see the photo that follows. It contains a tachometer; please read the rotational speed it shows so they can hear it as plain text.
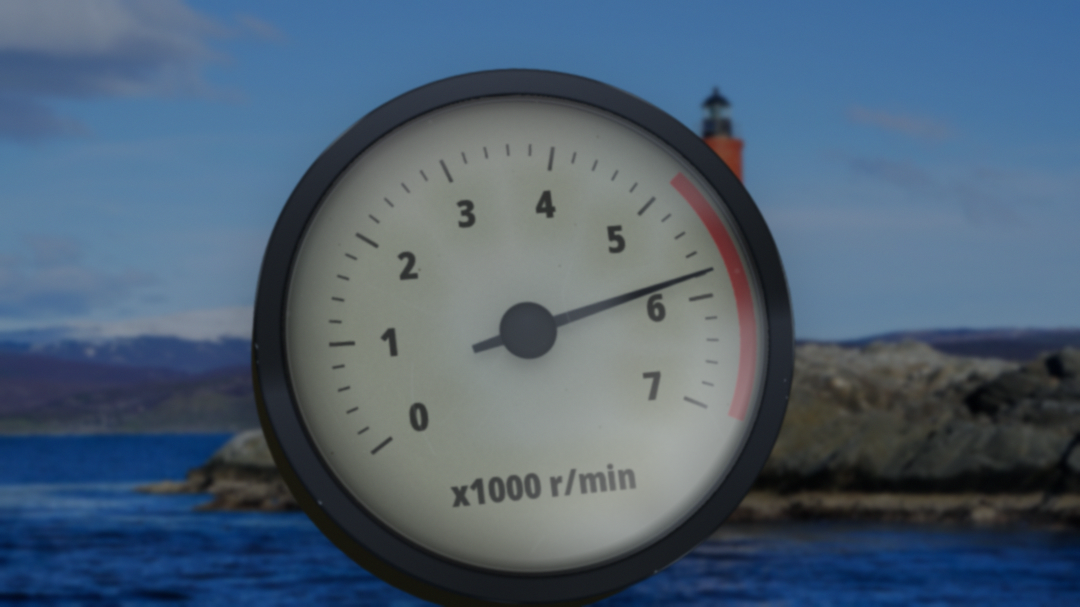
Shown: 5800 rpm
